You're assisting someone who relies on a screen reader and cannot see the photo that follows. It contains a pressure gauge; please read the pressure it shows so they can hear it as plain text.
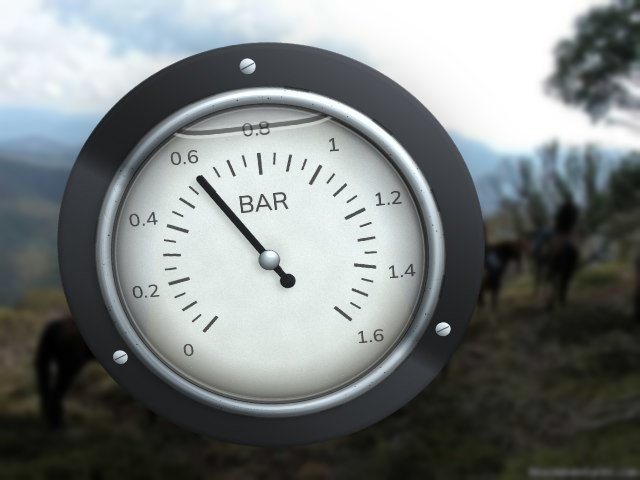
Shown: 0.6 bar
